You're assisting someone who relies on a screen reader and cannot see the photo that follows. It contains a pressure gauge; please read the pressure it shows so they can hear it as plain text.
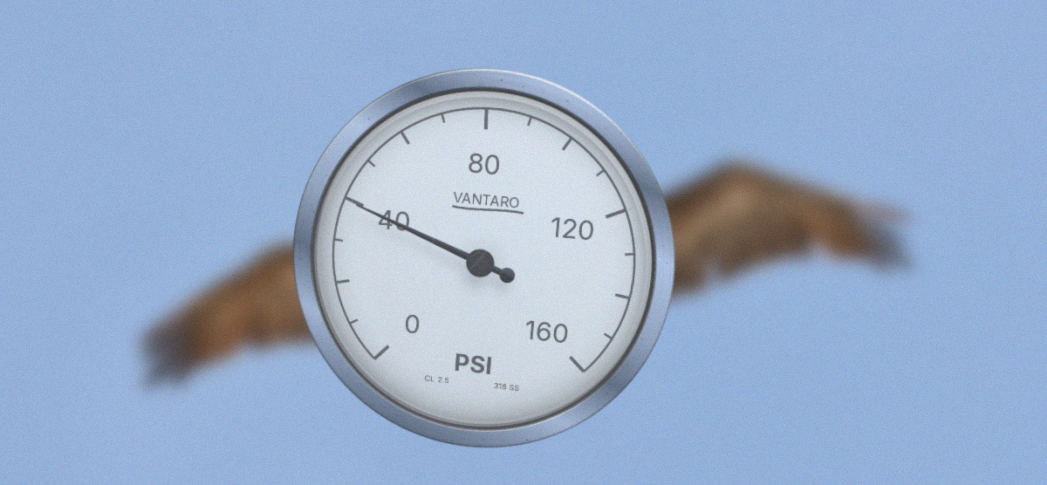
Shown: 40 psi
